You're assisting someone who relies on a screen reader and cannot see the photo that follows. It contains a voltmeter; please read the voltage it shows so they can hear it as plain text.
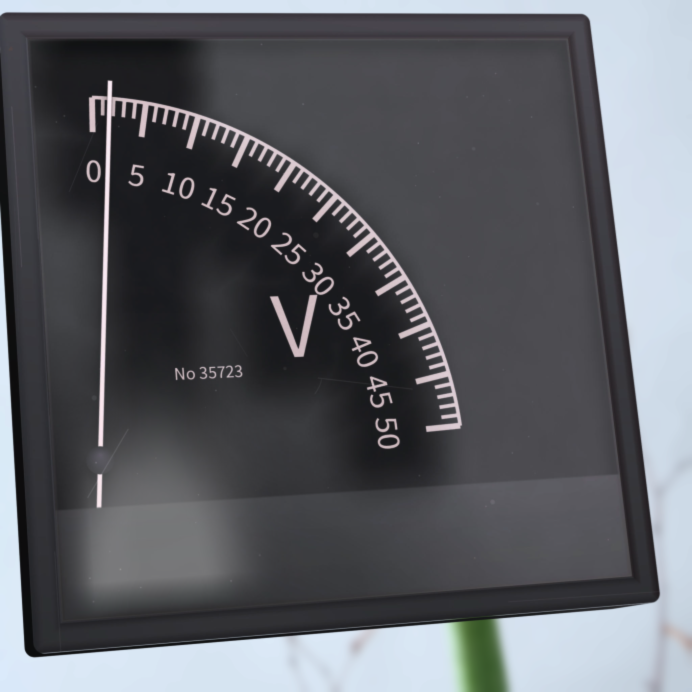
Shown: 1.5 V
